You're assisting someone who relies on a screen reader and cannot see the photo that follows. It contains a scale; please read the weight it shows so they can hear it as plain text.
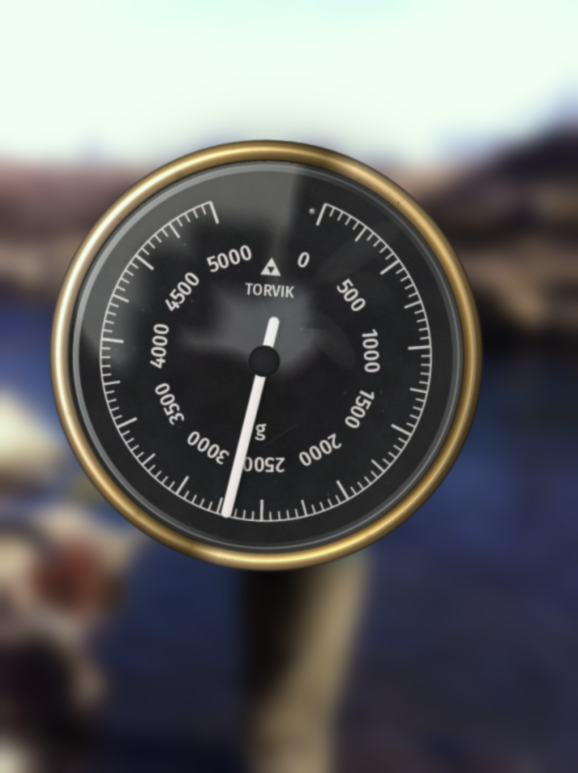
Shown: 2700 g
